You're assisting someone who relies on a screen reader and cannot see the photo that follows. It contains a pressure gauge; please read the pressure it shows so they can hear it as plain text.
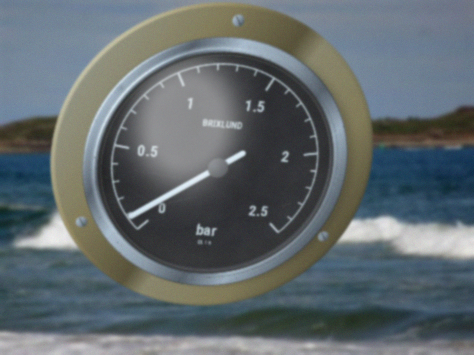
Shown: 0.1 bar
